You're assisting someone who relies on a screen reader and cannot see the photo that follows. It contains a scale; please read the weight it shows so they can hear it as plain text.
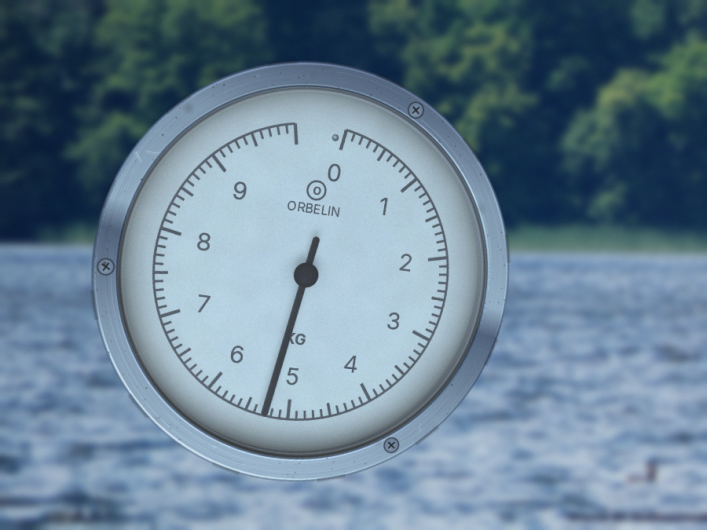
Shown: 5.3 kg
